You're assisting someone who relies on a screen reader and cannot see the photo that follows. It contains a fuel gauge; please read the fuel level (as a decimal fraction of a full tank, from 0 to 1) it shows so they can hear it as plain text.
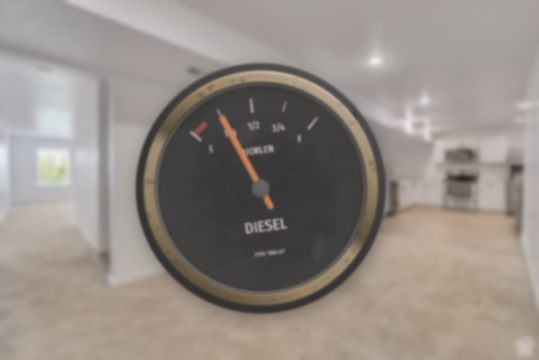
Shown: 0.25
